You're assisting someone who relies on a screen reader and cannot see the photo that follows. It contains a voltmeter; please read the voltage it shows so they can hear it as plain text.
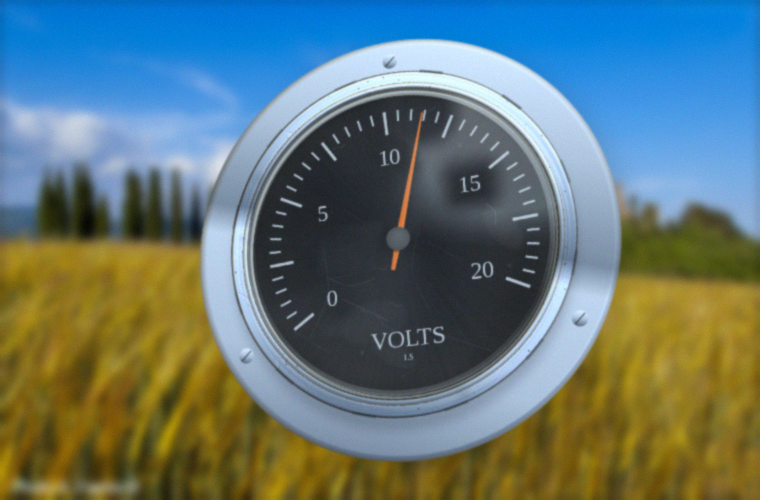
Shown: 11.5 V
